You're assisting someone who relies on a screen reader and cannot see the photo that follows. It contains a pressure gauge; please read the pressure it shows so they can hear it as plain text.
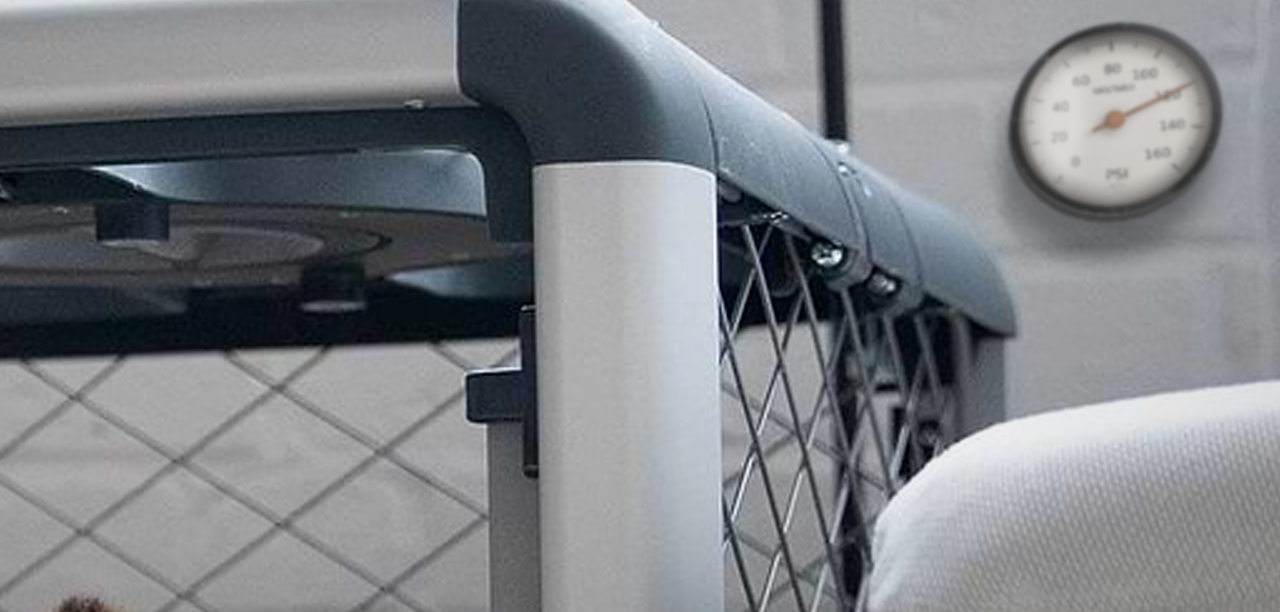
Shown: 120 psi
